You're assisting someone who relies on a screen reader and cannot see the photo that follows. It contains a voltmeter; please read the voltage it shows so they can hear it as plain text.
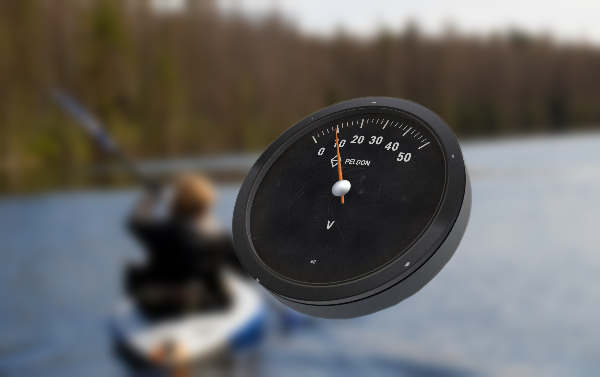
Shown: 10 V
